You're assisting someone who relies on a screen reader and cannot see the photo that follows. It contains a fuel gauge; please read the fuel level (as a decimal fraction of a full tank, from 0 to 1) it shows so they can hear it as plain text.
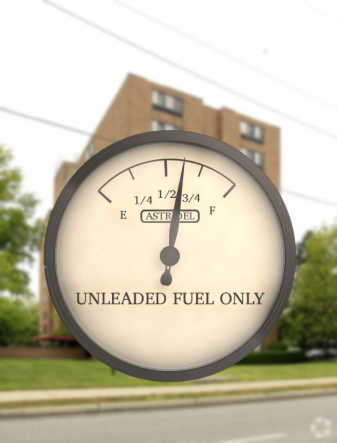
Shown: 0.625
